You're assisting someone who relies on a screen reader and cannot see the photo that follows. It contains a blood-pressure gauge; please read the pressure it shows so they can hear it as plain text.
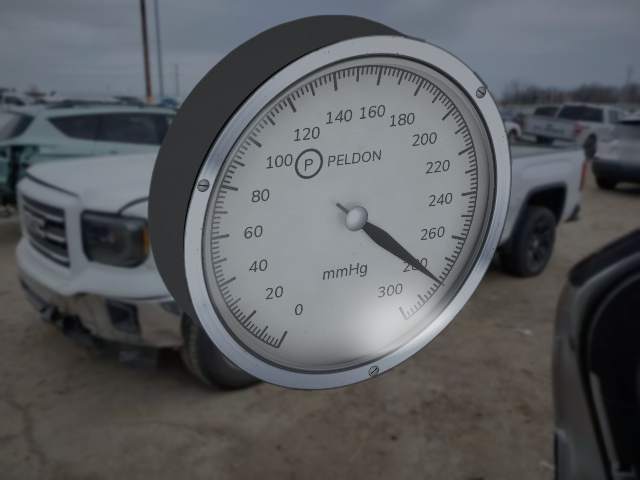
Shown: 280 mmHg
